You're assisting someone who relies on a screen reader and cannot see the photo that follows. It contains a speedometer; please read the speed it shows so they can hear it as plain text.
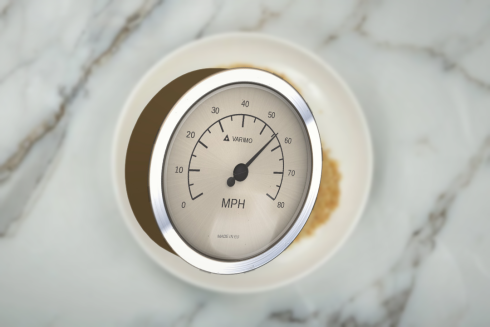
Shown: 55 mph
